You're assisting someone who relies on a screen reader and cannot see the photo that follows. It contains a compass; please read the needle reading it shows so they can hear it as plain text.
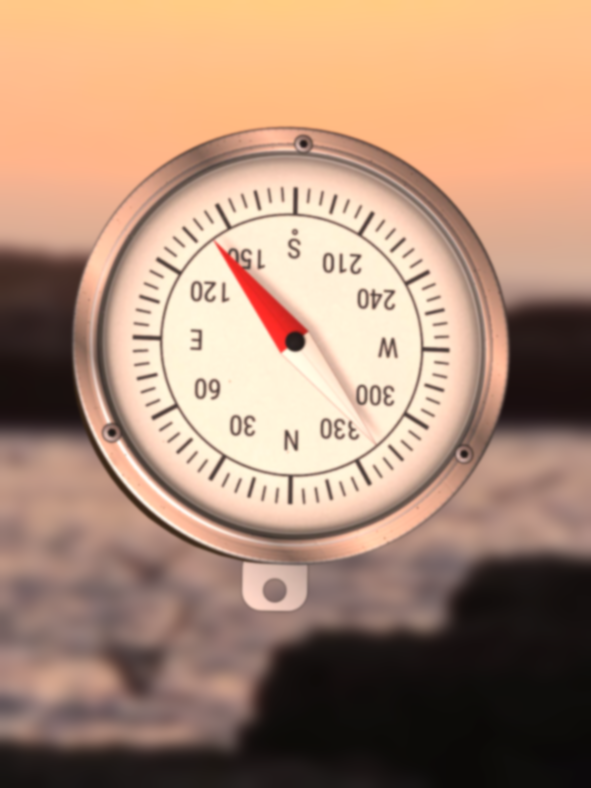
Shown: 140 °
